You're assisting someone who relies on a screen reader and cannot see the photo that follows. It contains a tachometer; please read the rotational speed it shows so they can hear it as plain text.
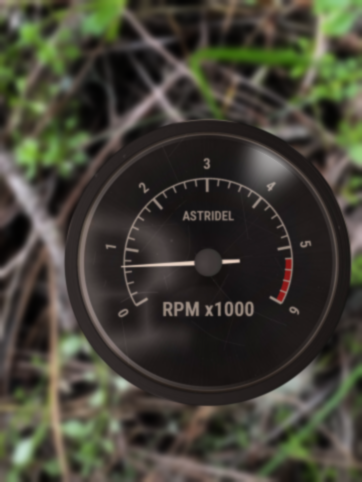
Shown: 700 rpm
